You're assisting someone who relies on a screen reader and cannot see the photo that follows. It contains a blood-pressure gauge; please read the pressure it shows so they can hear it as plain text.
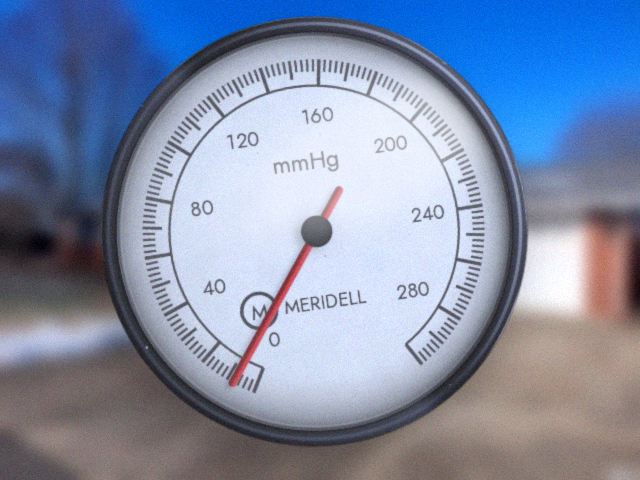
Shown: 8 mmHg
